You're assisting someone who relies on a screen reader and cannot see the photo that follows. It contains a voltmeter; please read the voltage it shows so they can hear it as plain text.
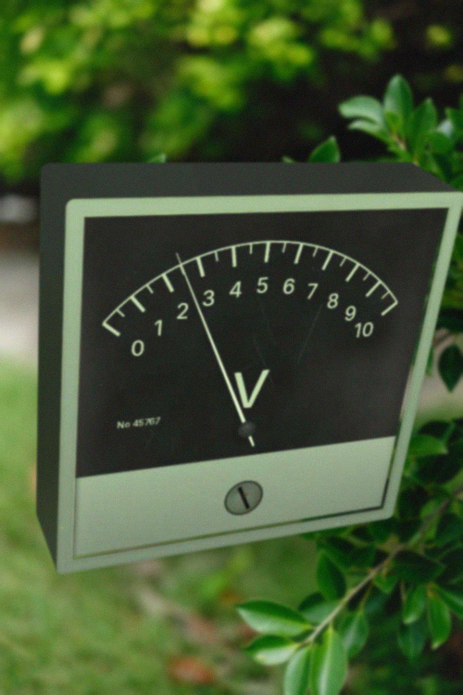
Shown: 2.5 V
